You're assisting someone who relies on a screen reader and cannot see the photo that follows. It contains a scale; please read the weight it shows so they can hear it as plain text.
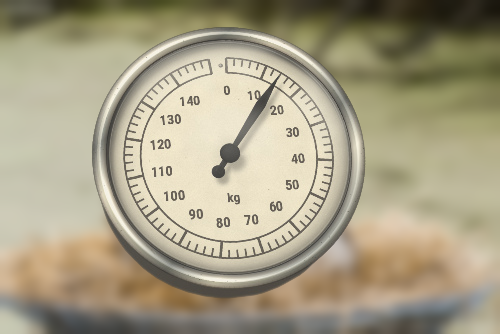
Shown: 14 kg
